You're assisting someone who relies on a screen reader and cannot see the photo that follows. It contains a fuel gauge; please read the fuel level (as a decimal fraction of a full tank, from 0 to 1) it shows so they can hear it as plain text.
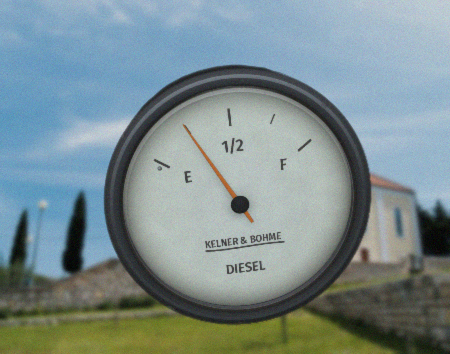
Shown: 0.25
